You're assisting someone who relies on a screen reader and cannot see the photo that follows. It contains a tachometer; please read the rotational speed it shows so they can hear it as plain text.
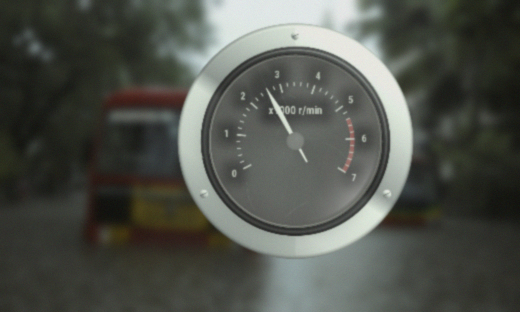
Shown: 2600 rpm
